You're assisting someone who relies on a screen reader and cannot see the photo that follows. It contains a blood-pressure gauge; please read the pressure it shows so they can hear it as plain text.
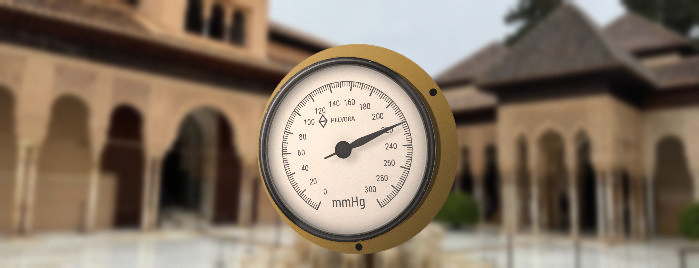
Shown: 220 mmHg
